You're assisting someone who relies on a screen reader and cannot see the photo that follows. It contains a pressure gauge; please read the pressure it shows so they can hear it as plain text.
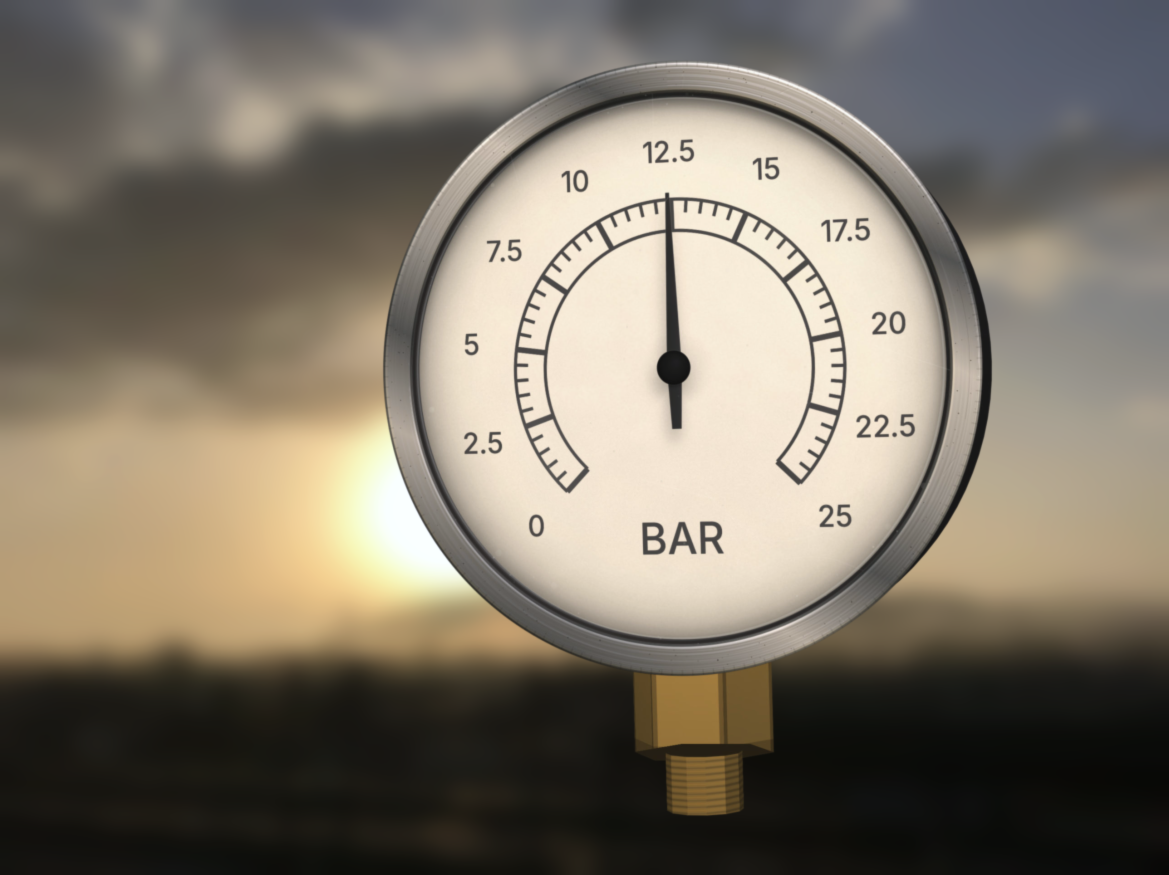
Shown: 12.5 bar
